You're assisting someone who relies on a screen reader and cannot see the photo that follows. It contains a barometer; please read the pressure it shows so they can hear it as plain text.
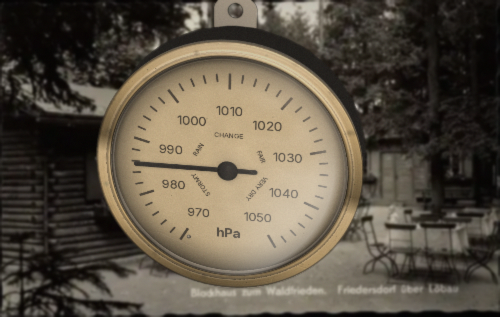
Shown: 986 hPa
